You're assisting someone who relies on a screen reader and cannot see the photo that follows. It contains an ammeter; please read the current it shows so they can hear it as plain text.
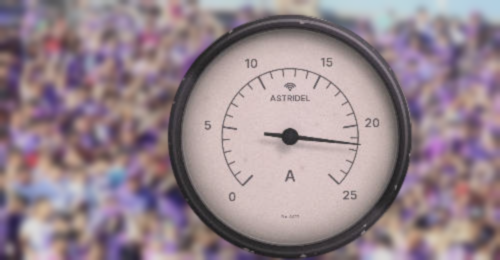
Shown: 21.5 A
